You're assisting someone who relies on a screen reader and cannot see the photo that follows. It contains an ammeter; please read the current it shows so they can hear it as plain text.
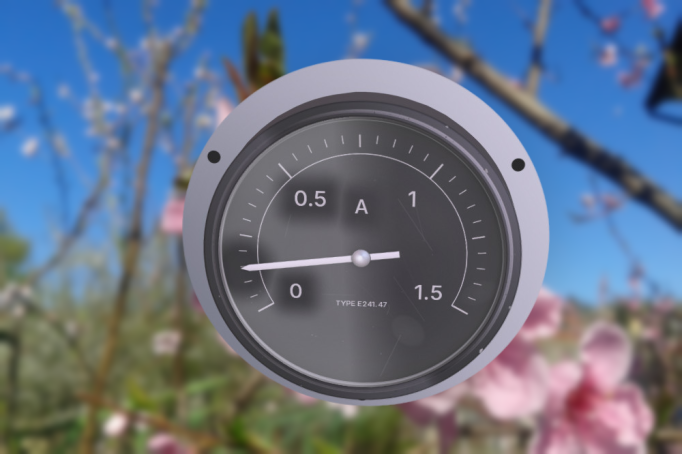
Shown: 0.15 A
